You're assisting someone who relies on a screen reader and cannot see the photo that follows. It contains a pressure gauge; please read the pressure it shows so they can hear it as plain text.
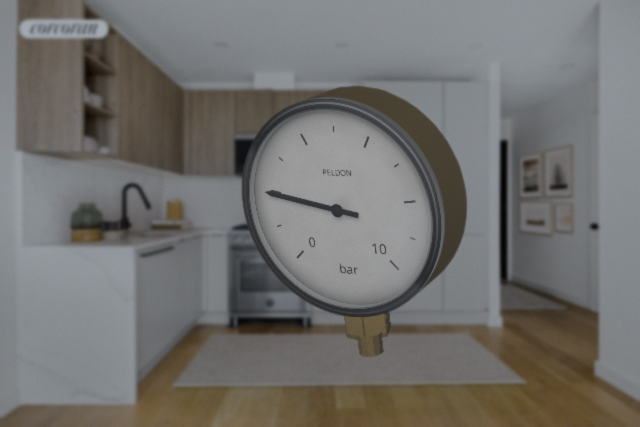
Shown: 2 bar
